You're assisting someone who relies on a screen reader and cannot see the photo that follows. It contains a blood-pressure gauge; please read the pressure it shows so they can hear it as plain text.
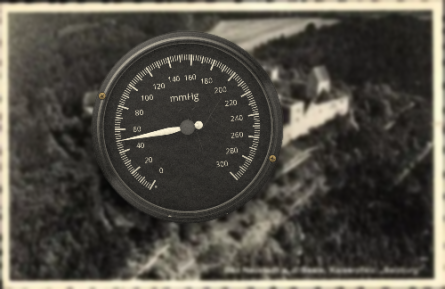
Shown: 50 mmHg
